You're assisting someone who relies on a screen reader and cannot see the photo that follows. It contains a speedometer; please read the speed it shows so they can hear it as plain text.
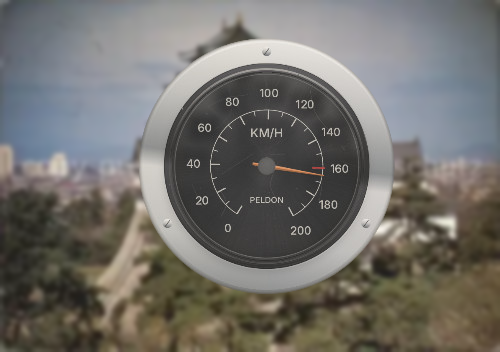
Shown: 165 km/h
